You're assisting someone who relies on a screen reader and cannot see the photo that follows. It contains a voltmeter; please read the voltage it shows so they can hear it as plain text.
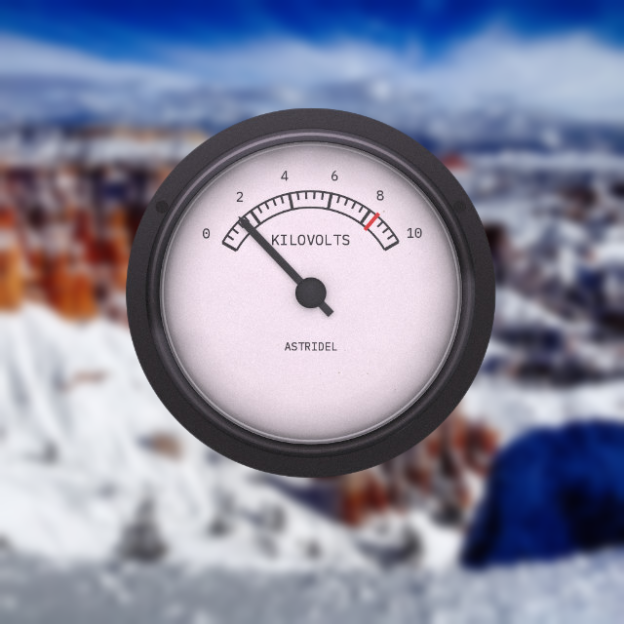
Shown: 1.4 kV
